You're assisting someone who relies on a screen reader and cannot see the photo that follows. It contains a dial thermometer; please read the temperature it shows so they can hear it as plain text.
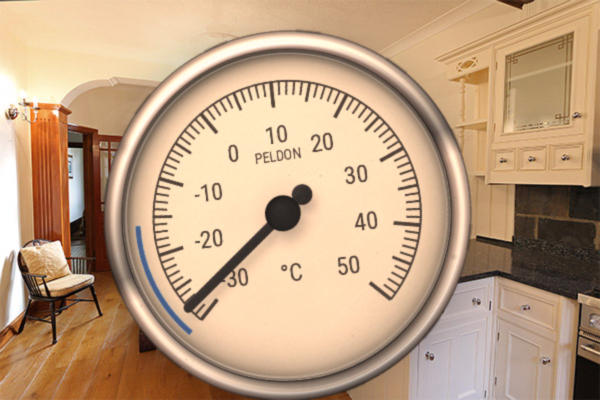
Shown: -28 °C
